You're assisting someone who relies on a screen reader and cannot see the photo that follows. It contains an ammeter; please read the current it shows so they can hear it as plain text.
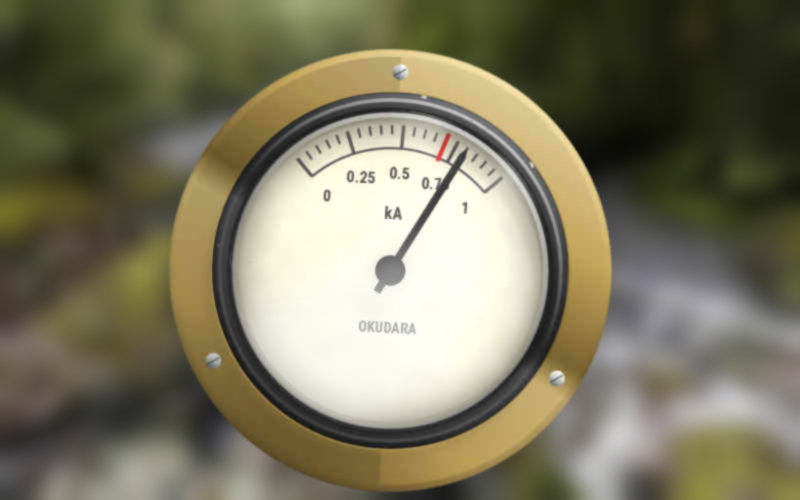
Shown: 0.8 kA
